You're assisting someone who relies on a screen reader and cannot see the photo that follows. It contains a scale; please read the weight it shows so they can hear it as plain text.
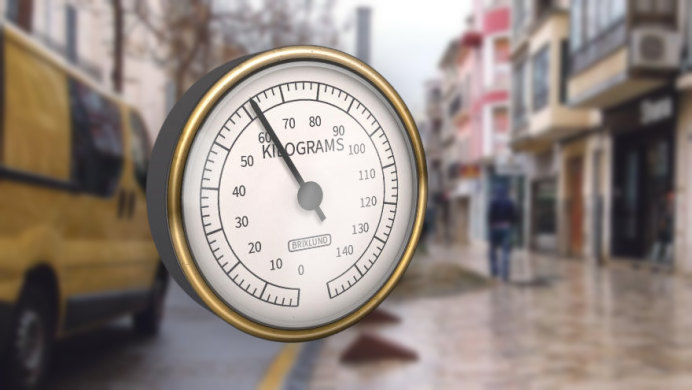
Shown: 62 kg
